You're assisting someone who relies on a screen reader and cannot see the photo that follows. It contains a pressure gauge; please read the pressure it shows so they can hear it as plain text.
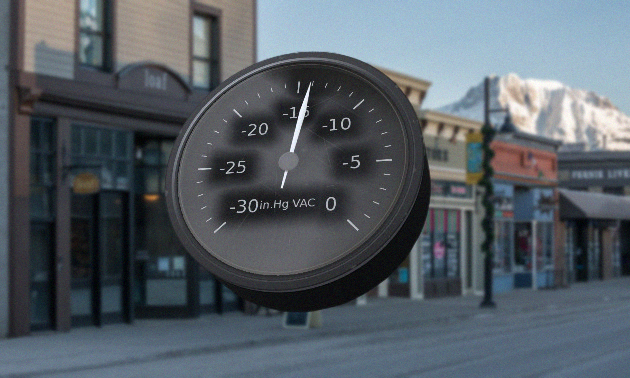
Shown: -14 inHg
